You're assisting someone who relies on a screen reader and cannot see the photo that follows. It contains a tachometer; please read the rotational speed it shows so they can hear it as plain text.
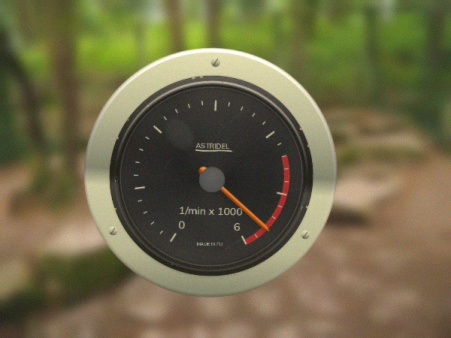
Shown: 5600 rpm
